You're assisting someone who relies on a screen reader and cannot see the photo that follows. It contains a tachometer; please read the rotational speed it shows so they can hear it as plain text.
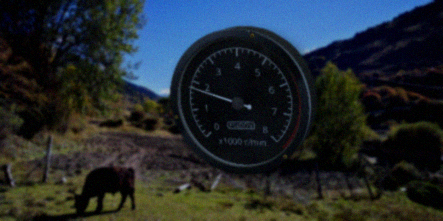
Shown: 1800 rpm
